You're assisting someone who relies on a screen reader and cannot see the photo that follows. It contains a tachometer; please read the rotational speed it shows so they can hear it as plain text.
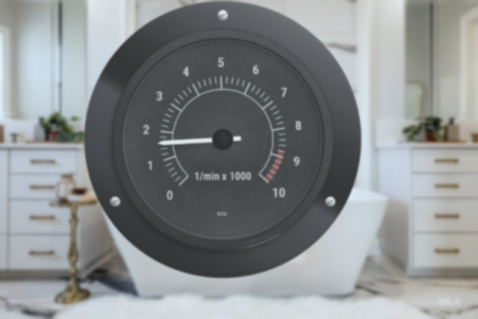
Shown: 1600 rpm
